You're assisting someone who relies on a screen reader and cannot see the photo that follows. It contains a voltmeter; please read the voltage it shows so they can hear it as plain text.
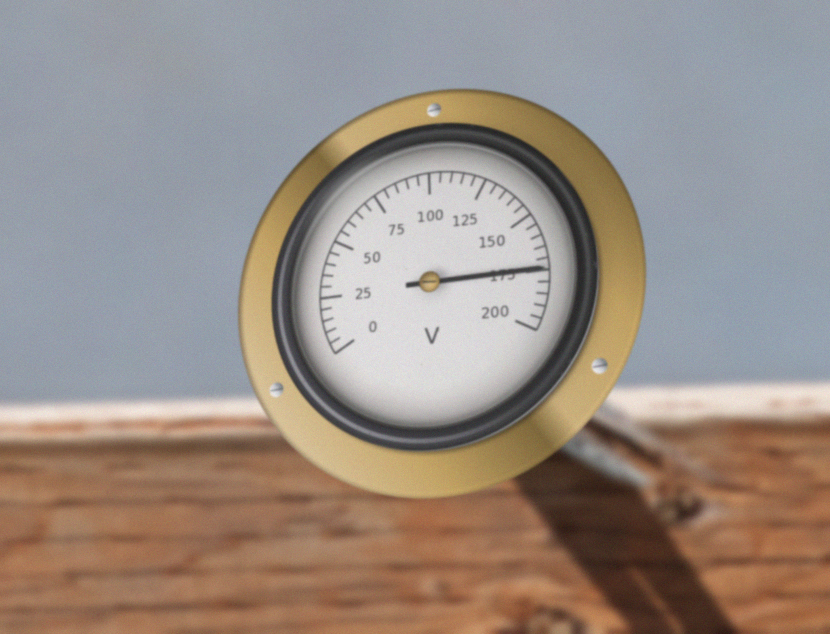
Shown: 175 V
